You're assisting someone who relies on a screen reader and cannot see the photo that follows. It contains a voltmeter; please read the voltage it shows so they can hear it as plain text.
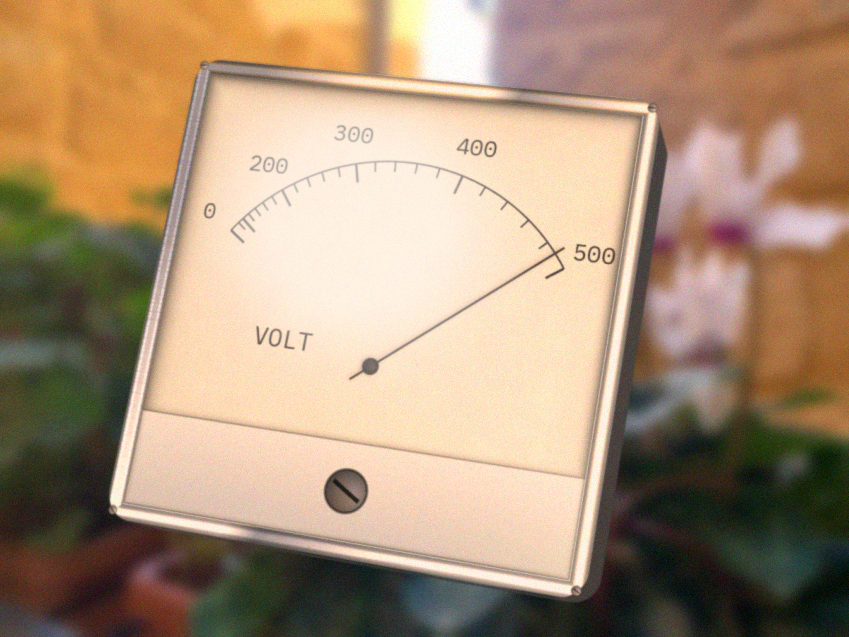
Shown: 490 V
